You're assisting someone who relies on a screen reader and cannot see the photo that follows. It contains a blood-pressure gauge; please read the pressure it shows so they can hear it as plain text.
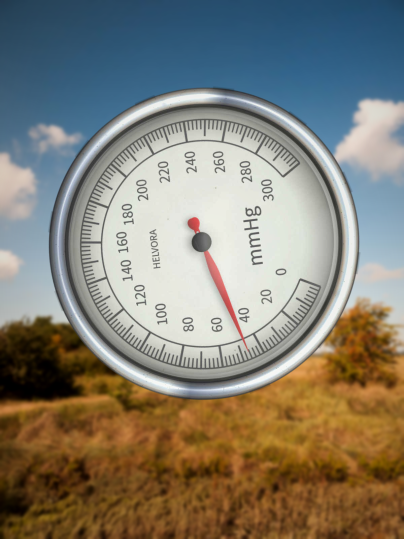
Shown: 46 mmHg
